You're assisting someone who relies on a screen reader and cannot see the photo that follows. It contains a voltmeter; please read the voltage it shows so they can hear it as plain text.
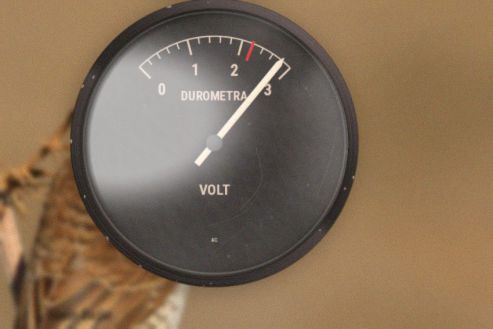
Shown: 2.8 V
